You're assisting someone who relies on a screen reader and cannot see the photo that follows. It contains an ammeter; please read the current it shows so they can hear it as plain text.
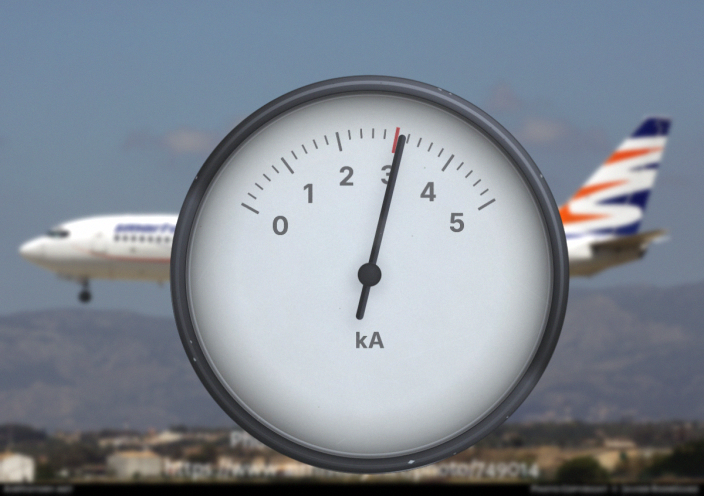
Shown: 3.1 kA
